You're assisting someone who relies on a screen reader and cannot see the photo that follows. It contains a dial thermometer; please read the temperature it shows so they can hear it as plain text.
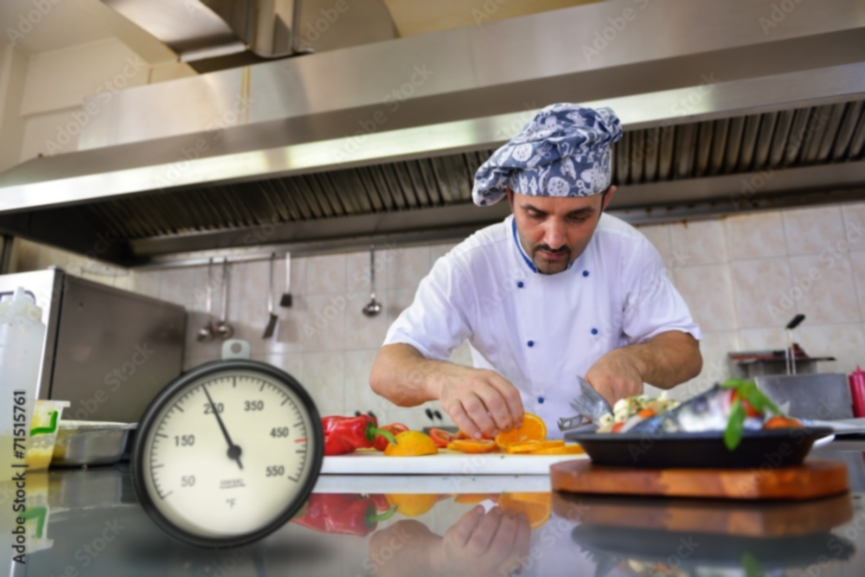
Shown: 250 °F
